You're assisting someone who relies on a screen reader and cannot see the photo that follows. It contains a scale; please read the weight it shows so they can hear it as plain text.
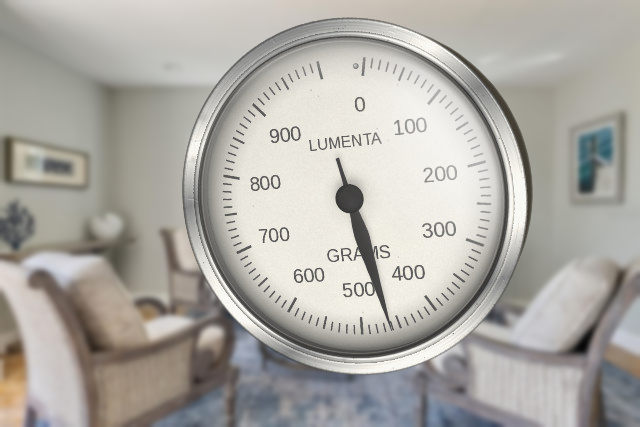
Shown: 460 g
